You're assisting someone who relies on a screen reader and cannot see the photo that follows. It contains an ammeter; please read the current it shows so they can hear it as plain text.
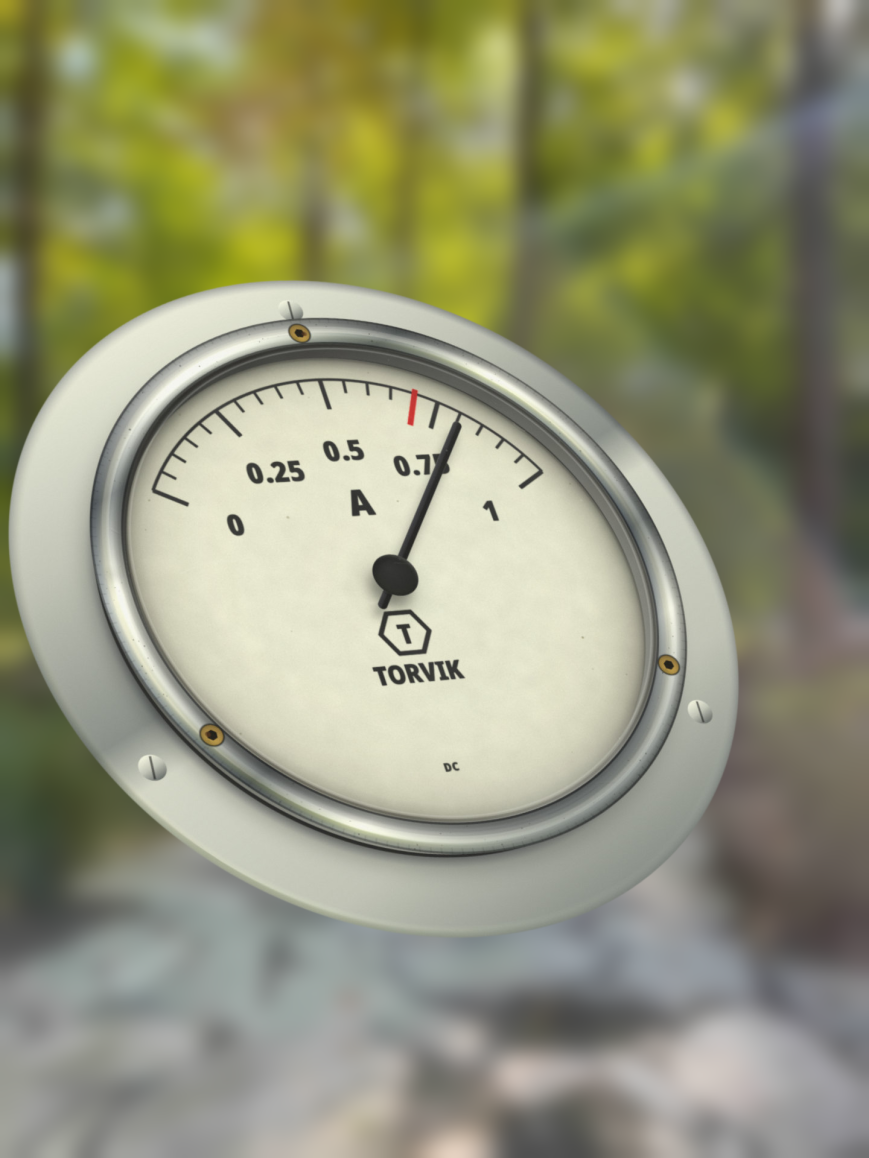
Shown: 0.8 A
